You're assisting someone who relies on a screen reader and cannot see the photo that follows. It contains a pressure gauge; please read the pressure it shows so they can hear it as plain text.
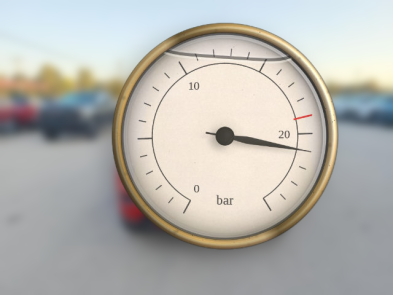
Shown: 21 bar
